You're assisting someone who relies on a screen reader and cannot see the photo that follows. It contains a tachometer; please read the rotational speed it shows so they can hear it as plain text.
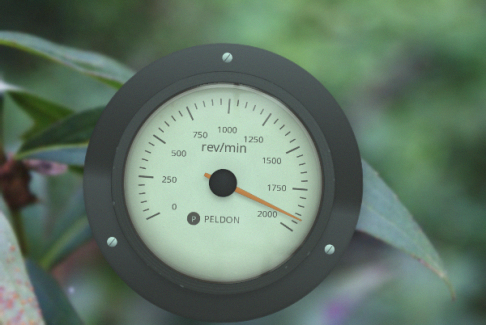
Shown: 1925 rpm
